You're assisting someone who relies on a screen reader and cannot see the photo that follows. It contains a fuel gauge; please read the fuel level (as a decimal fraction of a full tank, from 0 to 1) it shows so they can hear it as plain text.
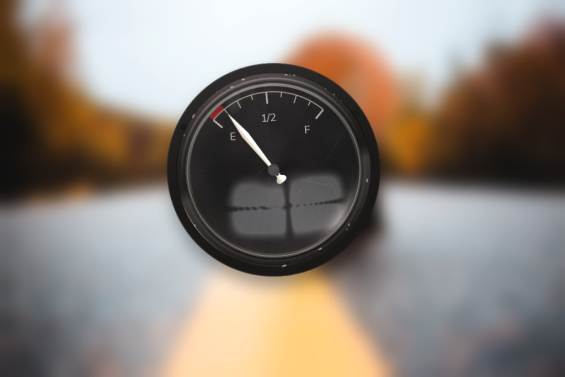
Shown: 0.125
